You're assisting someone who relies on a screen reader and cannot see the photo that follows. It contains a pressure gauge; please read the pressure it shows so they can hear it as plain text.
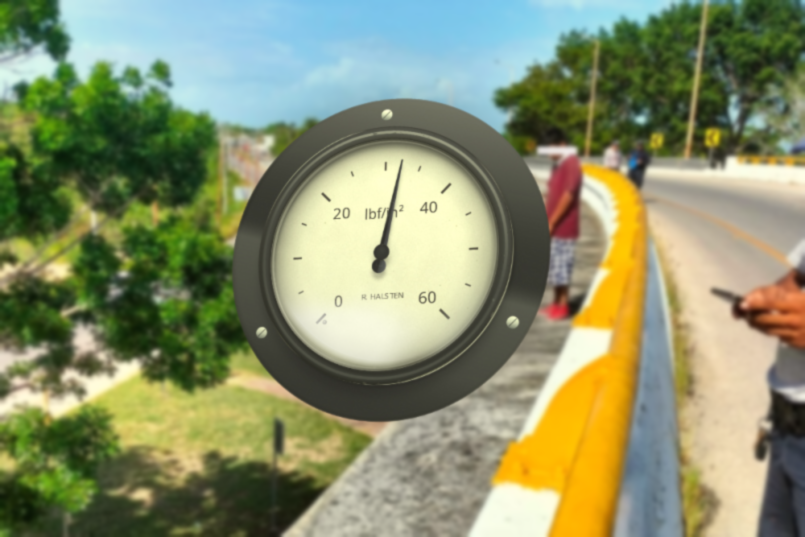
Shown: 32.5 psi
